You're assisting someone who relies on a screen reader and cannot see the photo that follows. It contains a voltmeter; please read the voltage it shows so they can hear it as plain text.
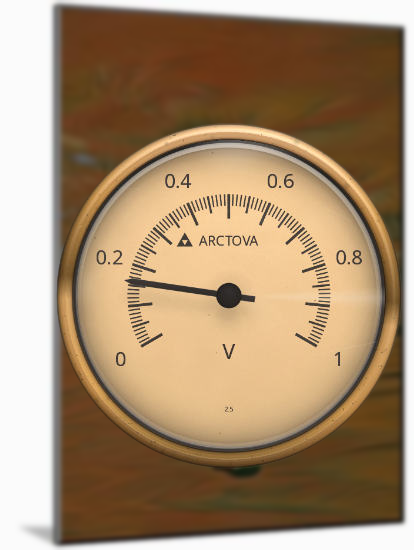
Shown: 0.16 V
